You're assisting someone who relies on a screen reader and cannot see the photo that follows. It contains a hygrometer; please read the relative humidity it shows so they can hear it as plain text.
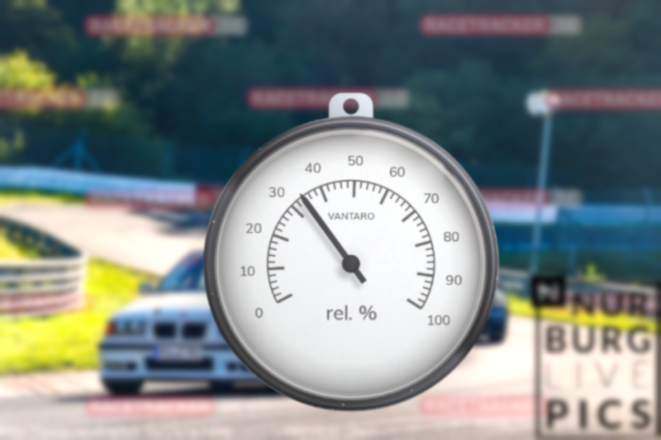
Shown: 34 %
